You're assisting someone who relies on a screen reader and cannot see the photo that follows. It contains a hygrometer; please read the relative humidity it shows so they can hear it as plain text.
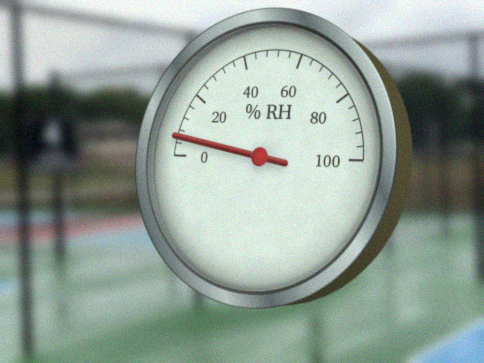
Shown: 6 %
